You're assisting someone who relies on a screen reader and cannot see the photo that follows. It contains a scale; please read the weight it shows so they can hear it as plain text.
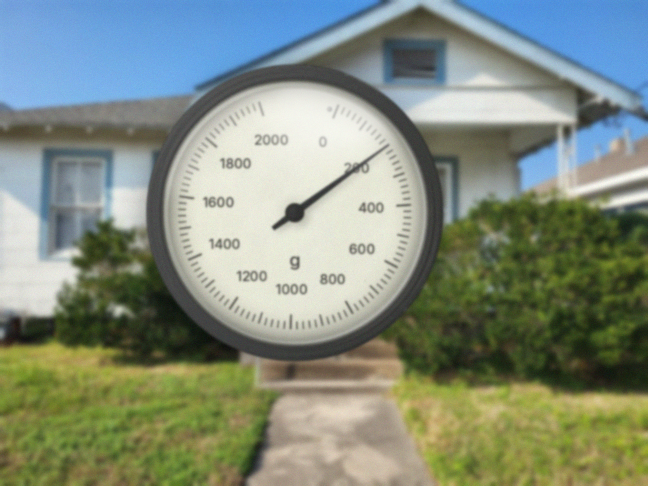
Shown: 200 g
